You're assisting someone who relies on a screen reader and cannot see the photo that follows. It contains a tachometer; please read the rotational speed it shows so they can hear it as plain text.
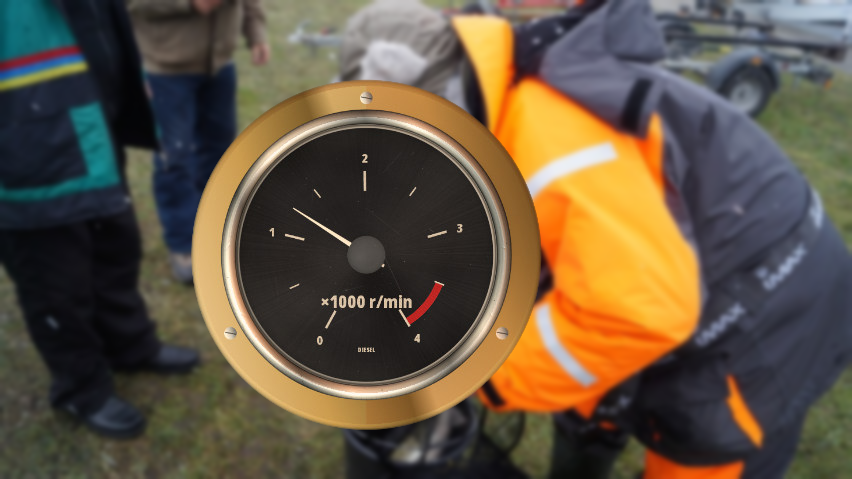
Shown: 1250 rpm
